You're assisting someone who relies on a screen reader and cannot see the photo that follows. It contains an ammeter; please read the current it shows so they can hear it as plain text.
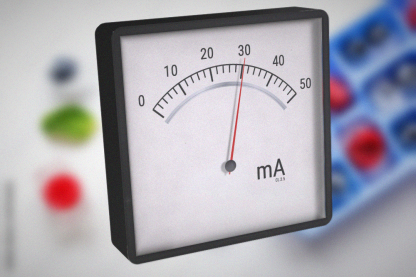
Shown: 30 mA
